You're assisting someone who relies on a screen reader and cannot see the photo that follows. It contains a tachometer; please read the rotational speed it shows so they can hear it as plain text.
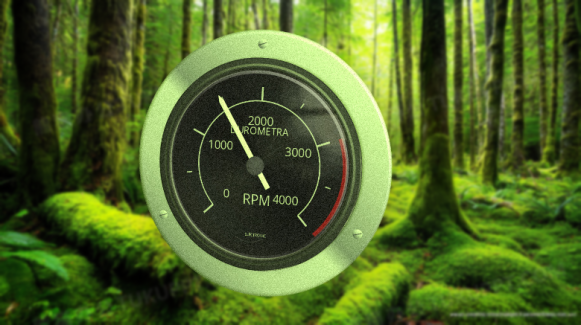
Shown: 1500 rpm
